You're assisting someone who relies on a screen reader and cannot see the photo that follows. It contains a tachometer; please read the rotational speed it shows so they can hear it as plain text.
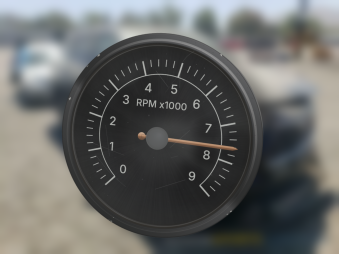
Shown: 7600 rpm
